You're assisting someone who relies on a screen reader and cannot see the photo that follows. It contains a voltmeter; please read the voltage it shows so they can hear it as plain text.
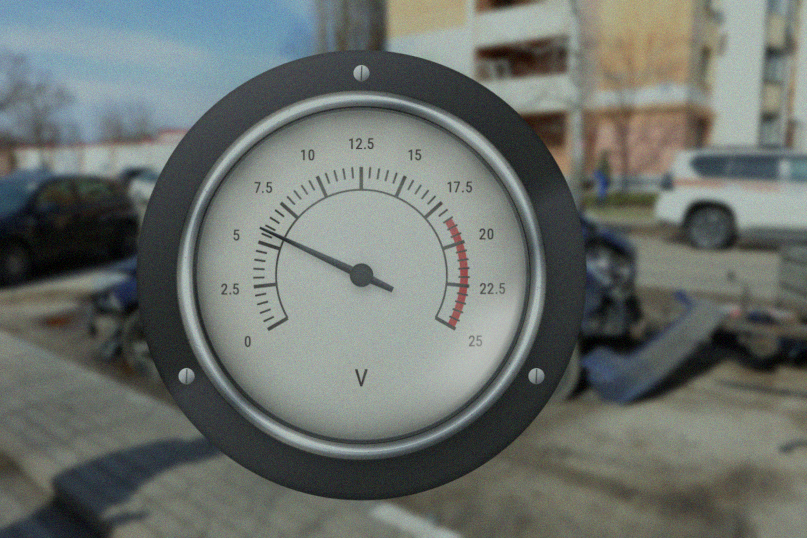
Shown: 5.75 V
